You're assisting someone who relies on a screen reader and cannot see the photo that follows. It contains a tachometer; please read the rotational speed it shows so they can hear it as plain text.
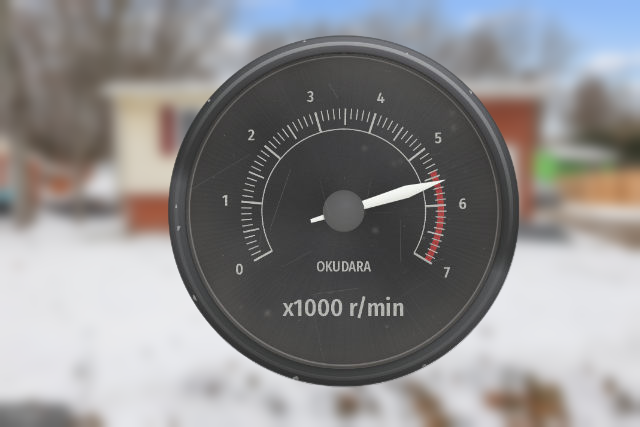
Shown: 5600 rpm
